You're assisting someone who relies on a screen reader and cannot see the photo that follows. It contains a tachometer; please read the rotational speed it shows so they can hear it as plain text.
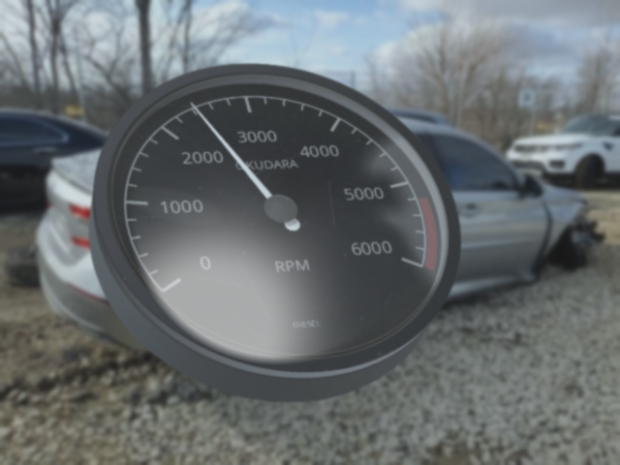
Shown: 2400 rpm
